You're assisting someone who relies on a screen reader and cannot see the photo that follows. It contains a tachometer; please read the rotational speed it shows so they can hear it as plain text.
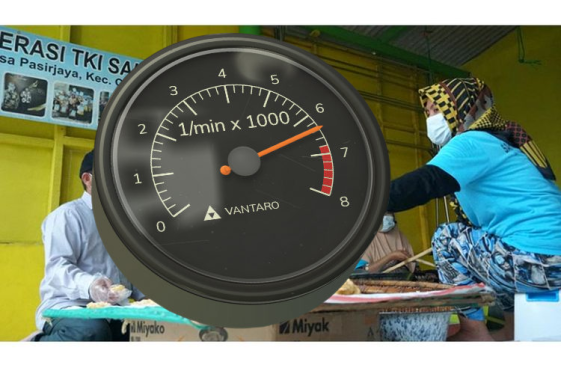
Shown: 6400 rpm
